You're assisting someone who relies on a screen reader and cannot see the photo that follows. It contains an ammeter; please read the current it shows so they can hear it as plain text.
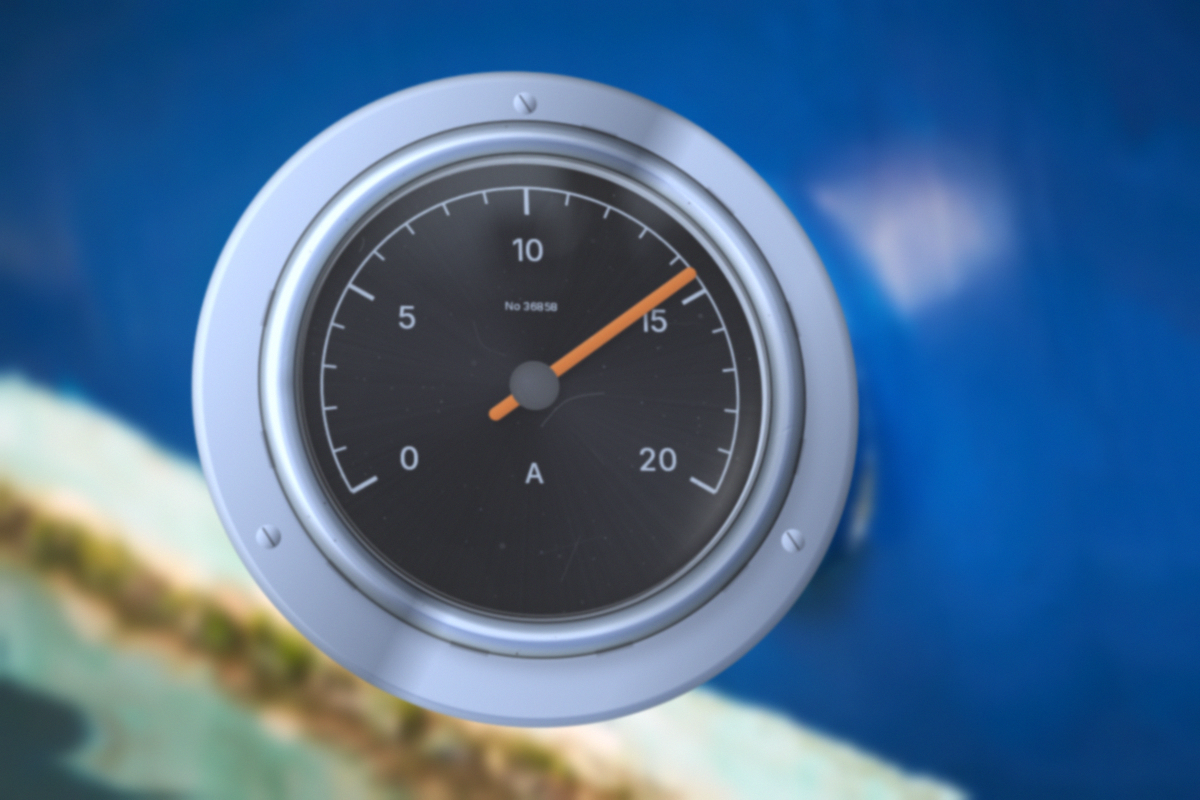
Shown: 14.5 A
